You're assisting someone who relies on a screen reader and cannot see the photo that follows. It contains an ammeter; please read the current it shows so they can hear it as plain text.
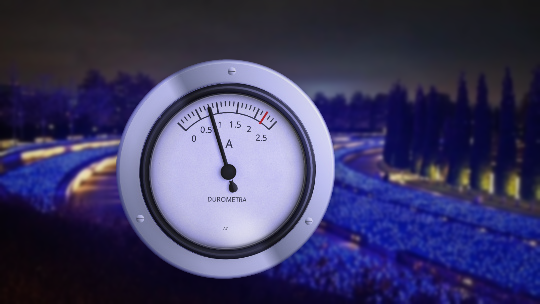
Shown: 0.8 A
